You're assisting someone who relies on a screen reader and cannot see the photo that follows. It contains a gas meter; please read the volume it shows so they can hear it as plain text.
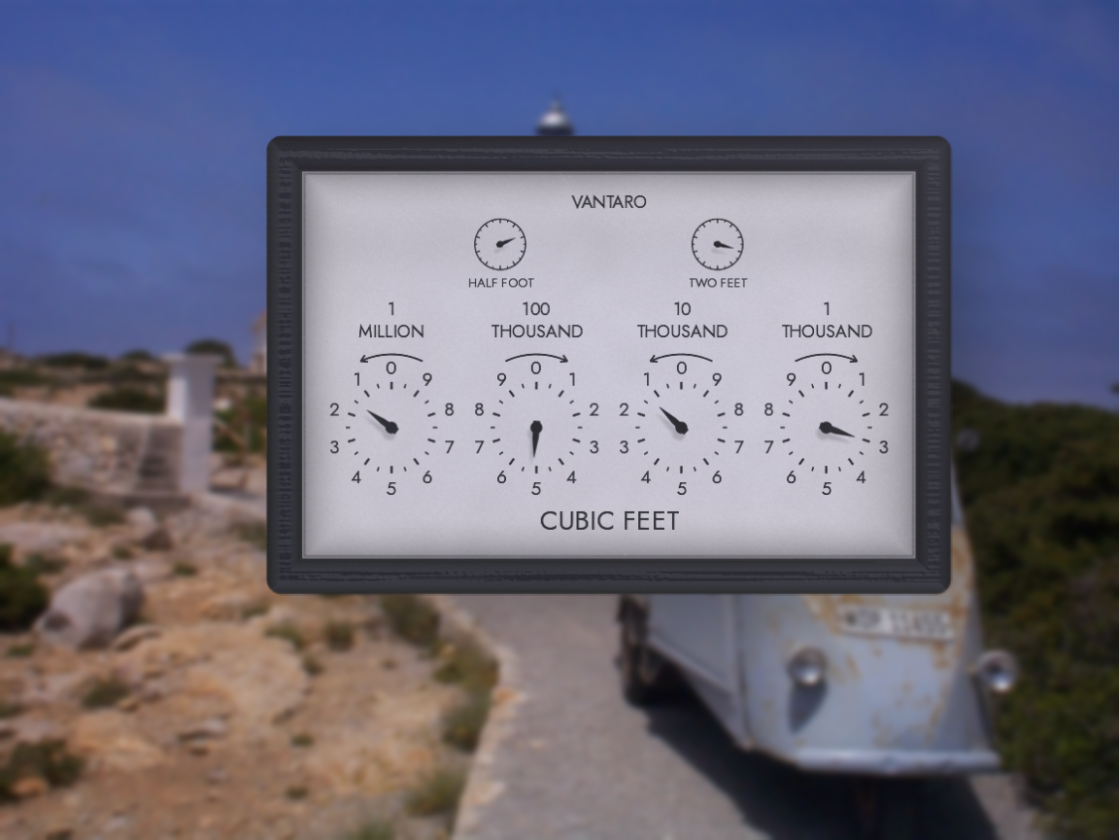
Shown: 151300 ft³
